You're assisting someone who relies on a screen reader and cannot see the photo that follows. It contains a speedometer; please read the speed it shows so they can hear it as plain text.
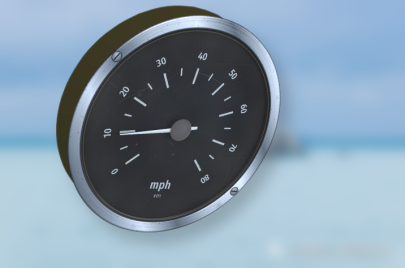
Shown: 10 mph
